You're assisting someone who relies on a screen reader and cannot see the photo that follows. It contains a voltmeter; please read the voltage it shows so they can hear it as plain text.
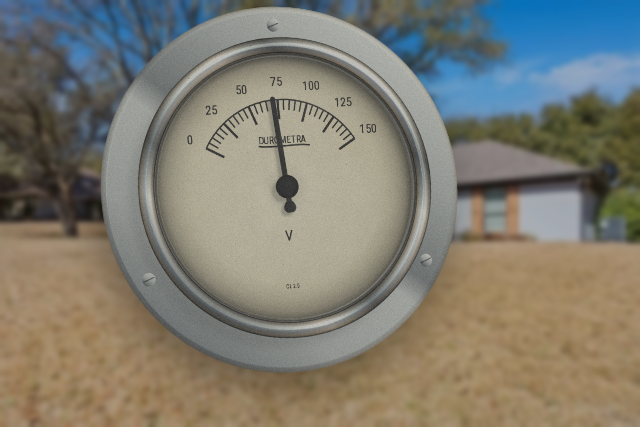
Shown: 70 V
